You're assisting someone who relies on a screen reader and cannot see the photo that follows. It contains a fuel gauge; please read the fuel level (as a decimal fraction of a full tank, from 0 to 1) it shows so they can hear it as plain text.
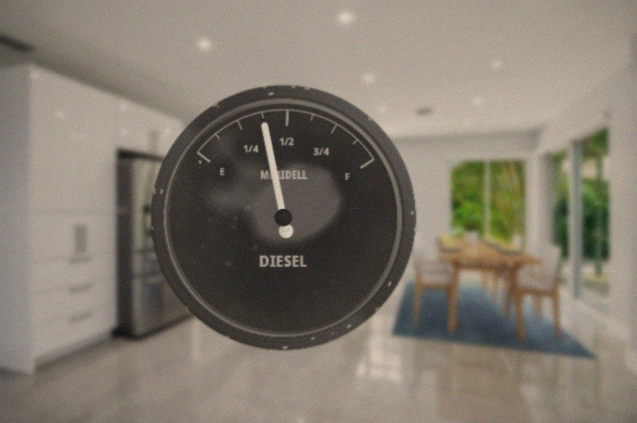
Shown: 0.375
